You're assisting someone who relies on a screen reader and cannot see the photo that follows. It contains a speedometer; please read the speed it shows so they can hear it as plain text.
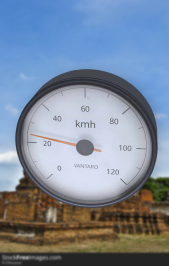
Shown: 25 km/h
